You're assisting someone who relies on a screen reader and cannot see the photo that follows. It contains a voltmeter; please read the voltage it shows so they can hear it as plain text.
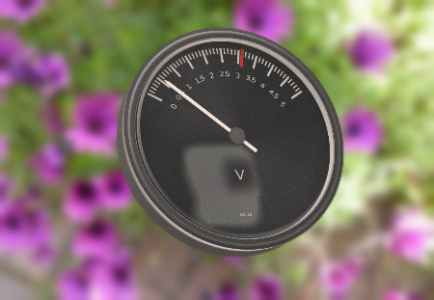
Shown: 0.5 V
